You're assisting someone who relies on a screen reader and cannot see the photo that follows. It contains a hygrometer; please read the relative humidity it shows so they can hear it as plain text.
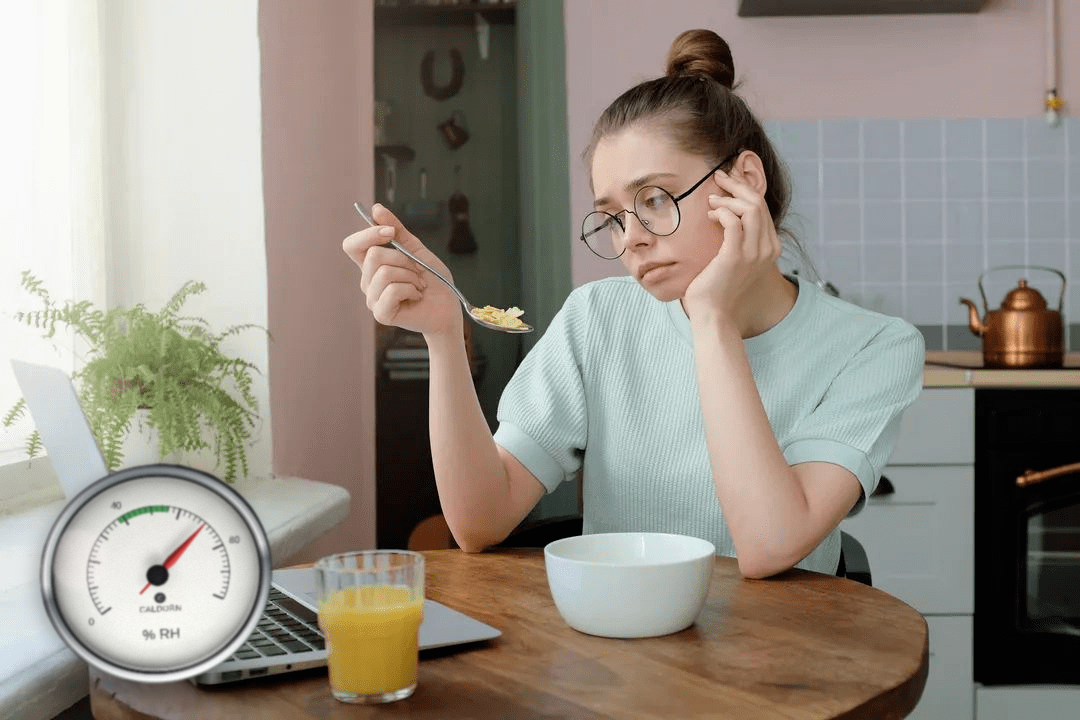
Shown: 70 %
